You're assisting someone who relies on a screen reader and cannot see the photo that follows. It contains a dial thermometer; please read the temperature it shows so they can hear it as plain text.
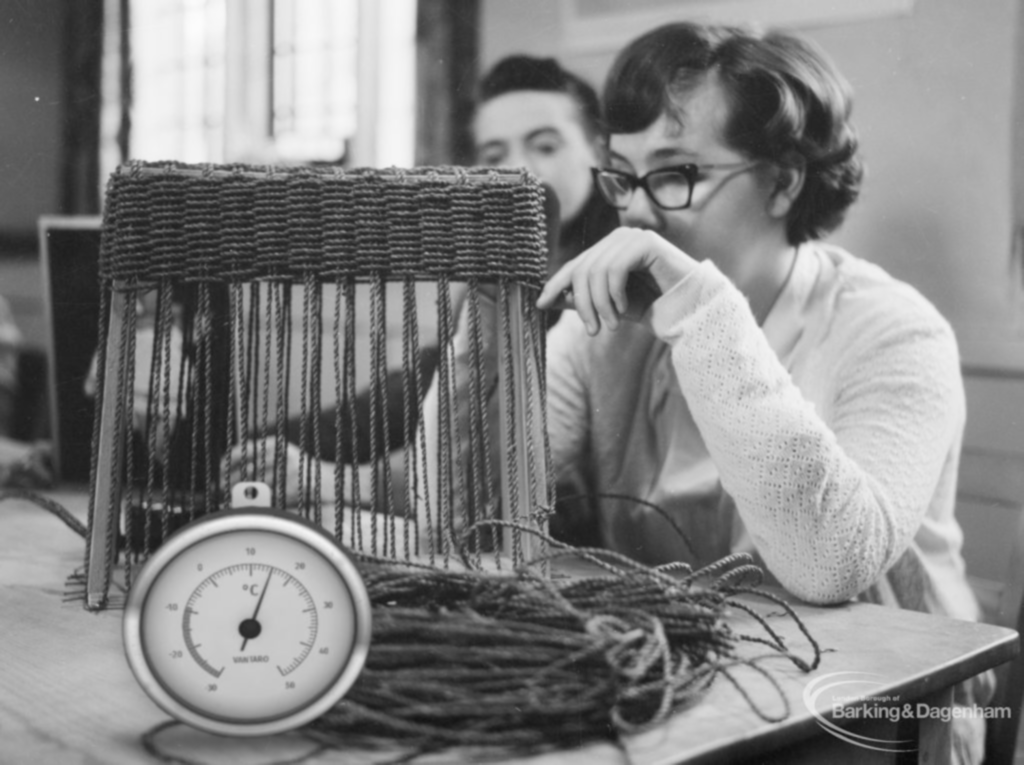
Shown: 15 °C
